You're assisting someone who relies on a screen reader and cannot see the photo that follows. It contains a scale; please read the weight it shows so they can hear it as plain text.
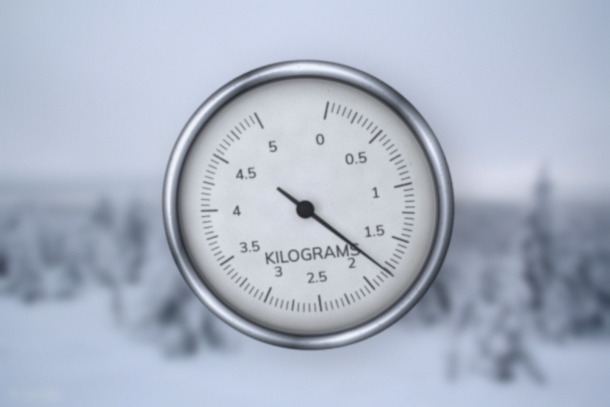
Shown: 1.8 kg
